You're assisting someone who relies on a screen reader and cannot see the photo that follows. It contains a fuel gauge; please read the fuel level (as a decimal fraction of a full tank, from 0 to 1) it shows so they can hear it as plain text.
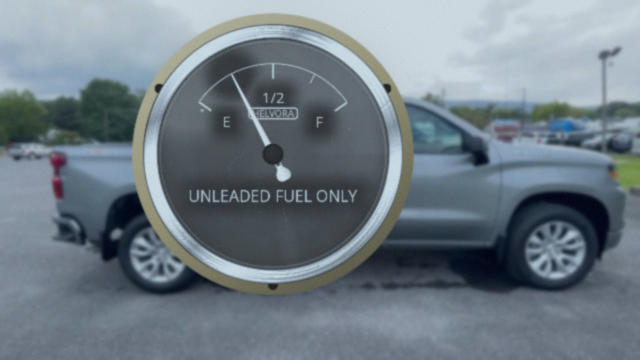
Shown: 0.25
